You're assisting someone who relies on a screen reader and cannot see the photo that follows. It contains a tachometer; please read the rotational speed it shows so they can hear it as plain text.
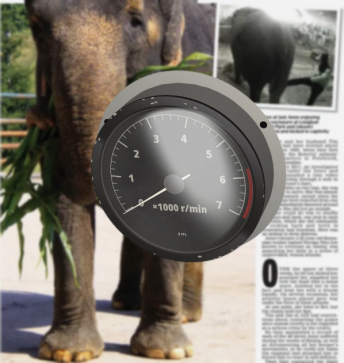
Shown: 0 rpm
